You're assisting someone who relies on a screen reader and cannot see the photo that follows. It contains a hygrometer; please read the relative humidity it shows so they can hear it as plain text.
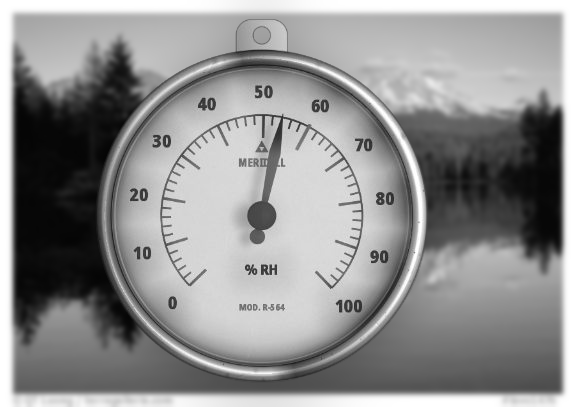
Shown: 54 %
